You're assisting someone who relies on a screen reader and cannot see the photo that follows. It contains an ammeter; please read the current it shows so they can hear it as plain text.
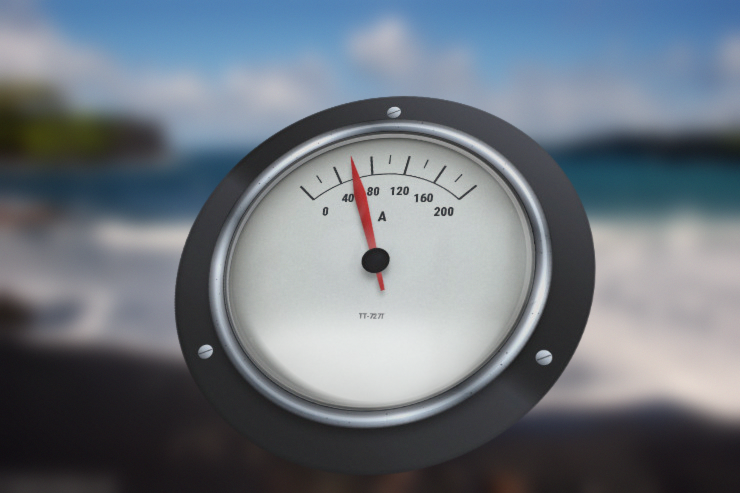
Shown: 60 A
